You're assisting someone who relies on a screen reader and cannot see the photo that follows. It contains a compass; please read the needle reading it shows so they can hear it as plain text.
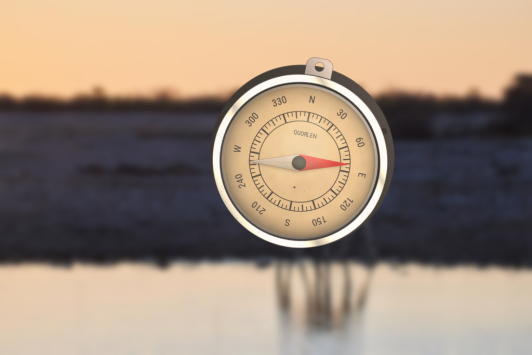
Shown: 80 °
